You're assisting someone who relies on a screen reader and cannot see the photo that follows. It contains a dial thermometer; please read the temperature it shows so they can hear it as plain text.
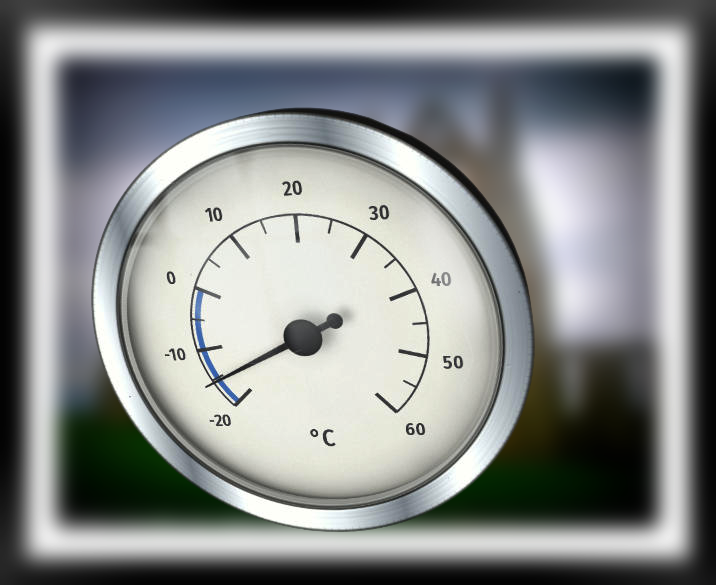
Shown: -15 °C
